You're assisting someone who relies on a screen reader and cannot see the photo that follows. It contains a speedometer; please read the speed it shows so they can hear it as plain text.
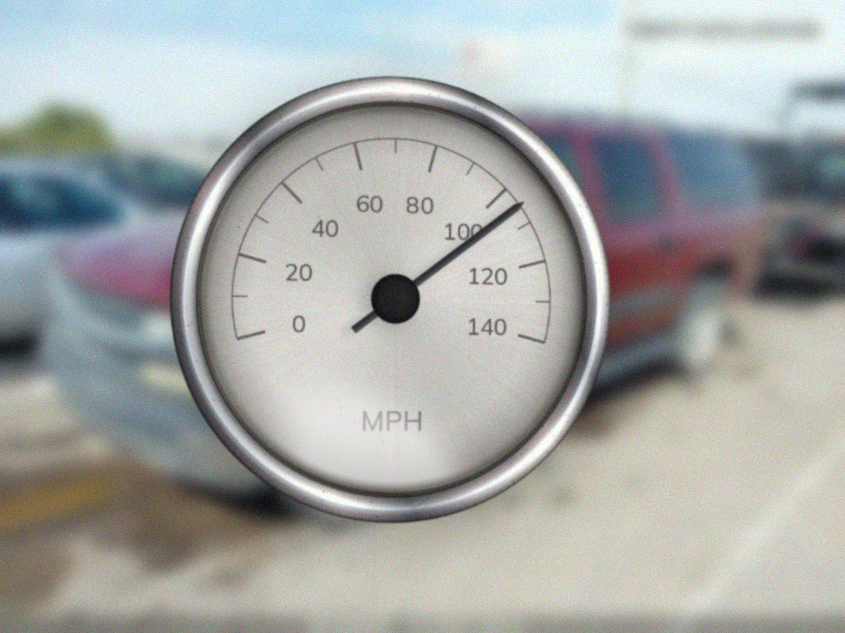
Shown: 105 mph
